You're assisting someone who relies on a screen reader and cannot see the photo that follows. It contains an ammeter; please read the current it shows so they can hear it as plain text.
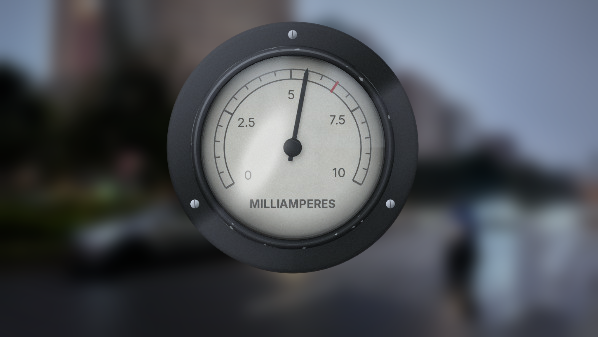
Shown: 5.5 mA
